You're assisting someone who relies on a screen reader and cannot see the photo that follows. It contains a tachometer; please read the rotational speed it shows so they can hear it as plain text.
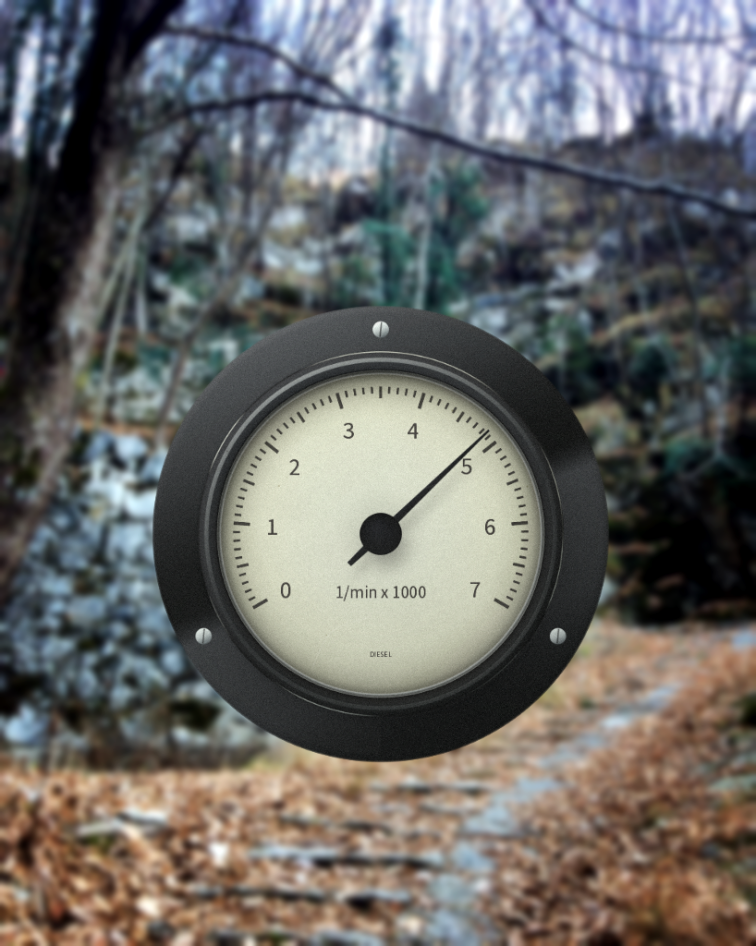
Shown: 4850 rpm
